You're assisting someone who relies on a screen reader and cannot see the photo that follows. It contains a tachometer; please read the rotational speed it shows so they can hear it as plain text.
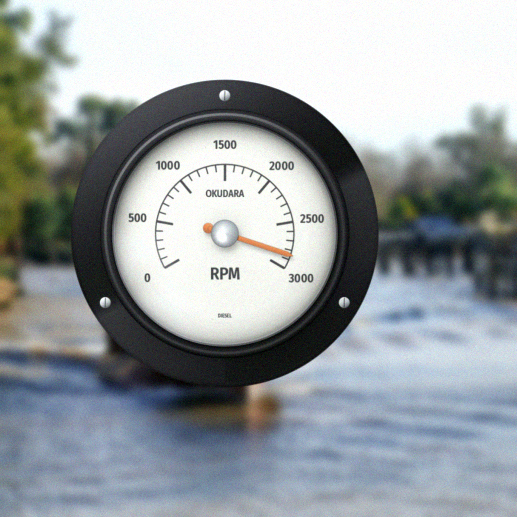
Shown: 2850 rpm
